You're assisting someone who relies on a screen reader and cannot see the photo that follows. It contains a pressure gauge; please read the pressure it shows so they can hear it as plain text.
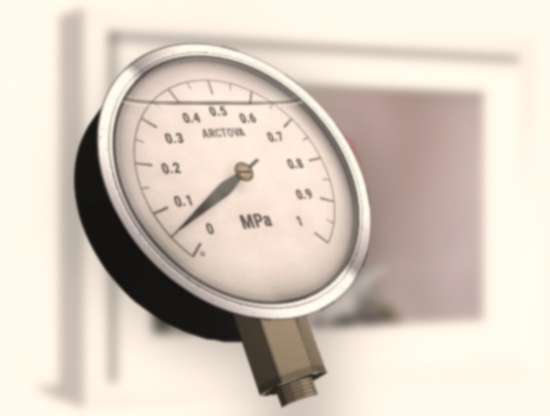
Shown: 0.05 MPa
